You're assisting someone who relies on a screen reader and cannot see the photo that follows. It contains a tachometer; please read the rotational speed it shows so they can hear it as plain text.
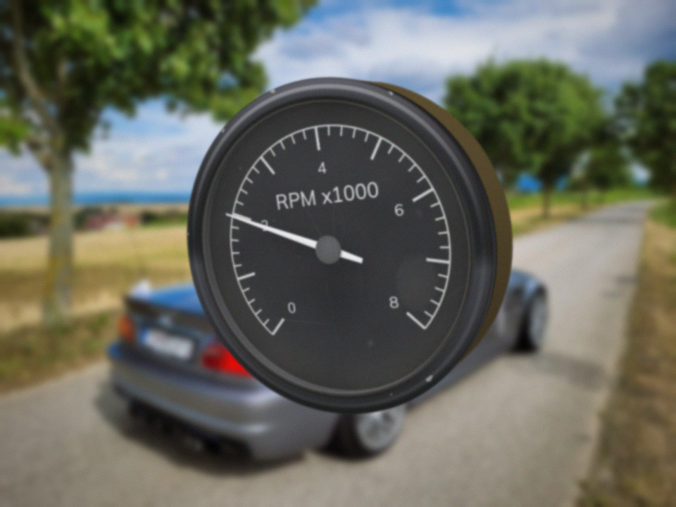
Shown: 2000 rpm
